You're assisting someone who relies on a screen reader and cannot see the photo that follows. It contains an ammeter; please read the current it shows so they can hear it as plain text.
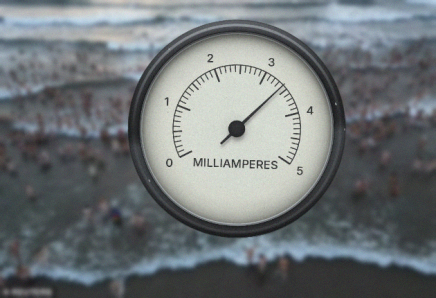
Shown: 3.4 mA
